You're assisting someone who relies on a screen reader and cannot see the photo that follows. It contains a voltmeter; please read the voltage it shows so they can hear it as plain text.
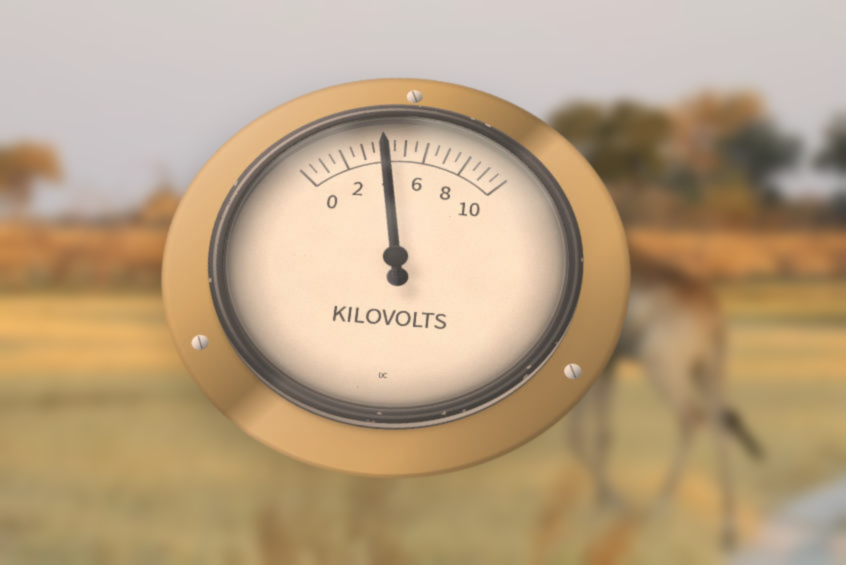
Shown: 4 kV
